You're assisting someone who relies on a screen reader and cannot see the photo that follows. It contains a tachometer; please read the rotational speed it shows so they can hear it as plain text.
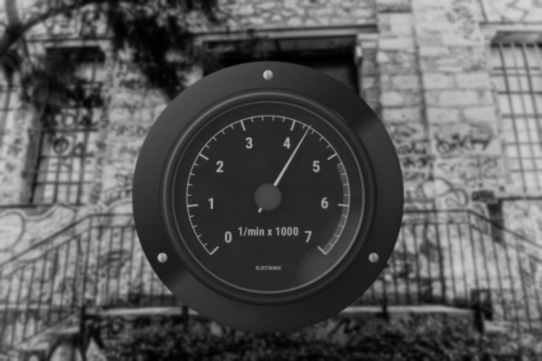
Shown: 4300 rpm
